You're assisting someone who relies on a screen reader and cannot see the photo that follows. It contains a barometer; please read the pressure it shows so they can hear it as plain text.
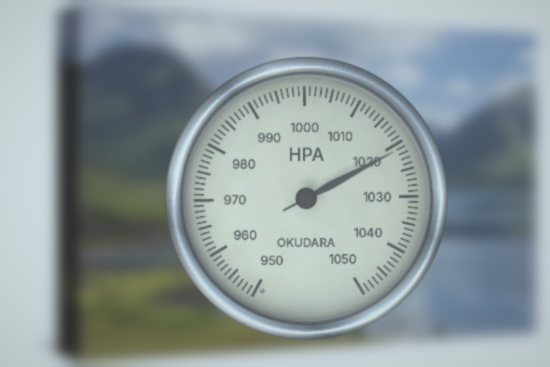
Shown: 1021 hPa
